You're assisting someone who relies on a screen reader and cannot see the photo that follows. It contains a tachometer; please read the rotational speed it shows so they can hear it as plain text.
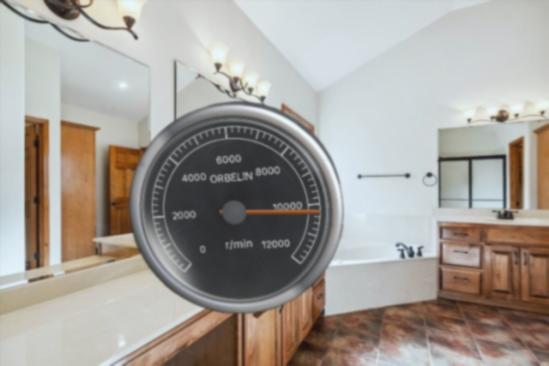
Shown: 10200 rpm
